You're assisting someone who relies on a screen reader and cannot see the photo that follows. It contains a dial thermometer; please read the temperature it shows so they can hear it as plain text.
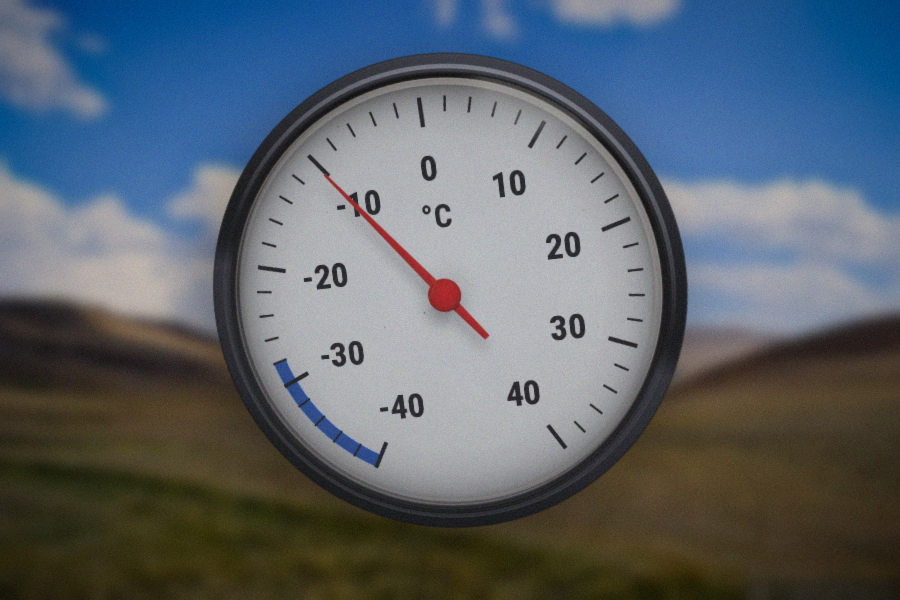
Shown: -10 °C
